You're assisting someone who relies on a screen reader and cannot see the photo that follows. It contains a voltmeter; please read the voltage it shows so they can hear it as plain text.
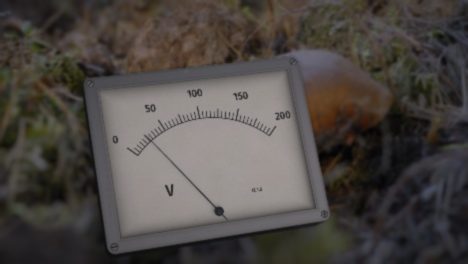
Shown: 25 V
